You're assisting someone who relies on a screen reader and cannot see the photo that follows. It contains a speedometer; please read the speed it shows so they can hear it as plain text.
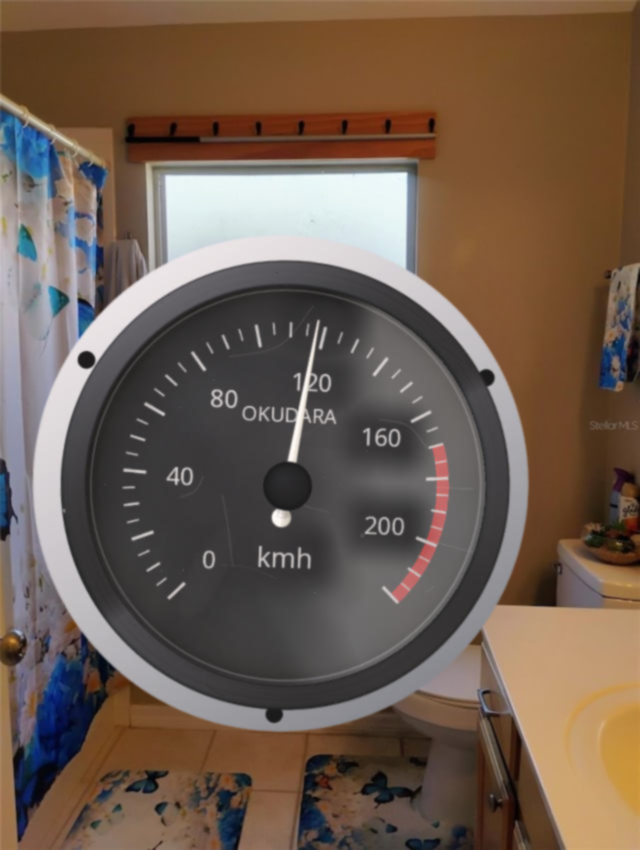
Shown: 117.5 km/h
